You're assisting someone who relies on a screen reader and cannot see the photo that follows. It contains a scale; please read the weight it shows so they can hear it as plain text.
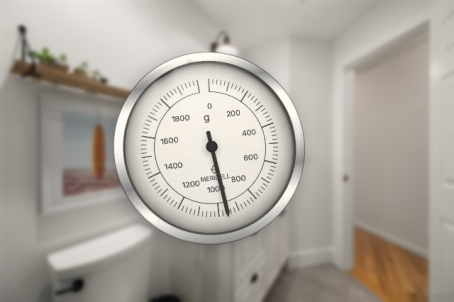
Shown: 960 g
